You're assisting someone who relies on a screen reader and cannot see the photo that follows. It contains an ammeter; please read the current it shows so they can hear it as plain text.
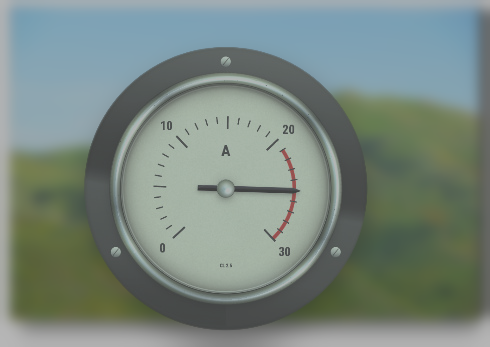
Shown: 25 A
